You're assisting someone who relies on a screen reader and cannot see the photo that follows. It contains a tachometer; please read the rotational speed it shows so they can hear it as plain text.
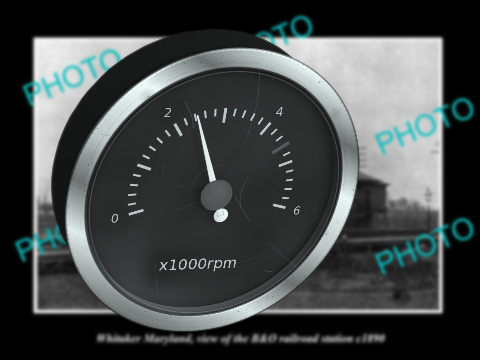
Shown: 2400 rpm
